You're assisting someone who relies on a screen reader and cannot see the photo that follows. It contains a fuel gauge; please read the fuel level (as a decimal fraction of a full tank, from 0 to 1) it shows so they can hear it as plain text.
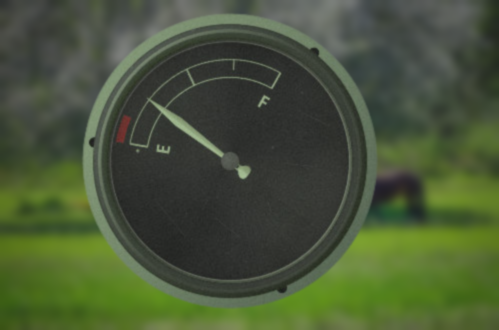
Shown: 0.25
